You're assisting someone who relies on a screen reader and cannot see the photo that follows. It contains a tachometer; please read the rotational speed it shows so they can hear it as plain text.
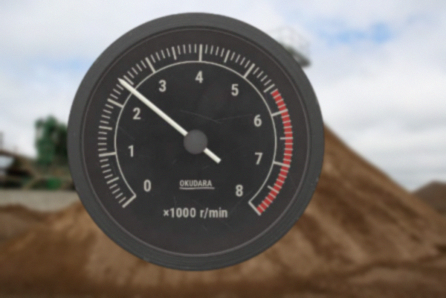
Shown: 2400 rpm
